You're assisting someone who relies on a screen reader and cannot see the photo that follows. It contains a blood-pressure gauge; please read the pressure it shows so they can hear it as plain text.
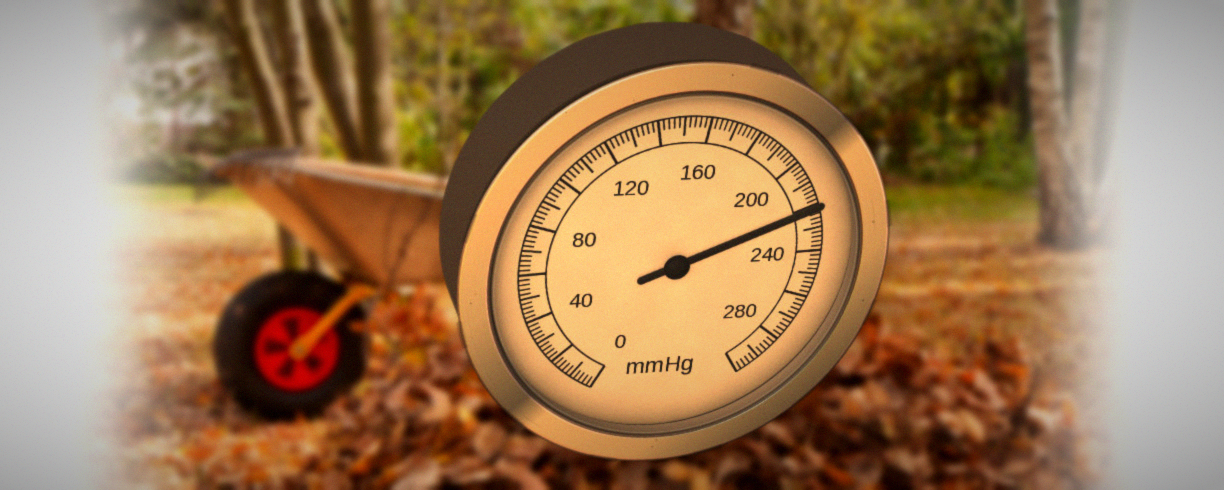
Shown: 220 mmHg
